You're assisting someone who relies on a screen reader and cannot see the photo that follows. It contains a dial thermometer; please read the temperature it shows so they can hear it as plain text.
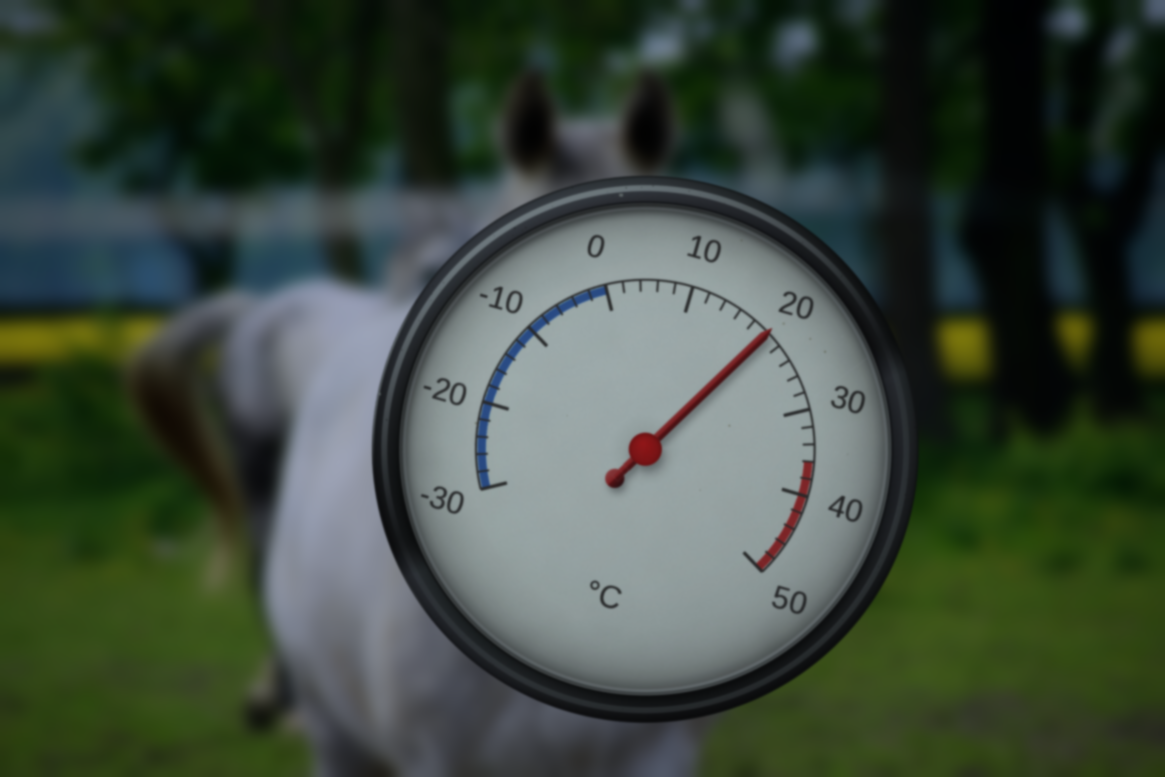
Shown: 20 °C
